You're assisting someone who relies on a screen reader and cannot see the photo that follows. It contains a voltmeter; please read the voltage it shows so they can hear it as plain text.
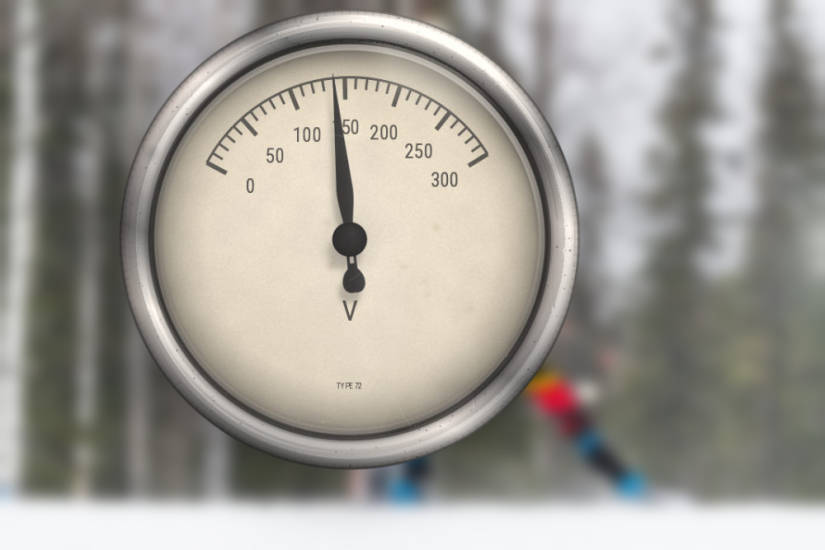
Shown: 140 V
